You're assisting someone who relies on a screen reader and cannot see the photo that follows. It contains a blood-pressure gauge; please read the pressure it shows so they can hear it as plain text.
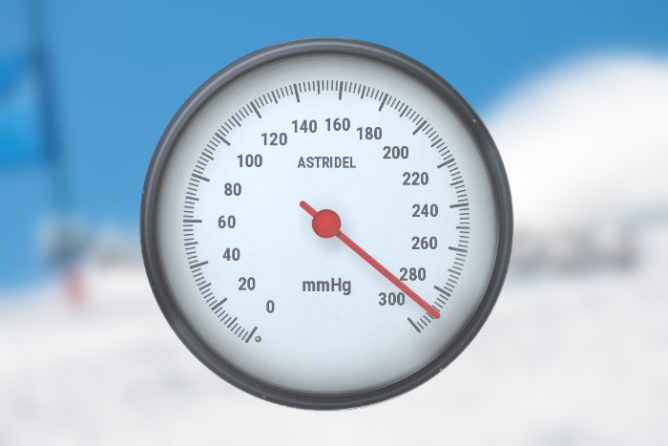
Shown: 290 mmHg
